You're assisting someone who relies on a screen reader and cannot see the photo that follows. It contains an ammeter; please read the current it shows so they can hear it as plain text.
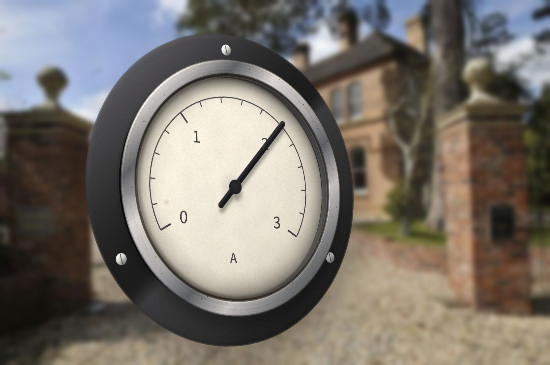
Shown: 2 A
